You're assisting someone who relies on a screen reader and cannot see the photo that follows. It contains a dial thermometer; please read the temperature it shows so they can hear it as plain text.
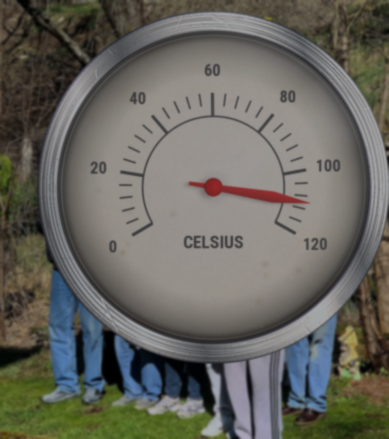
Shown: 110 °C
